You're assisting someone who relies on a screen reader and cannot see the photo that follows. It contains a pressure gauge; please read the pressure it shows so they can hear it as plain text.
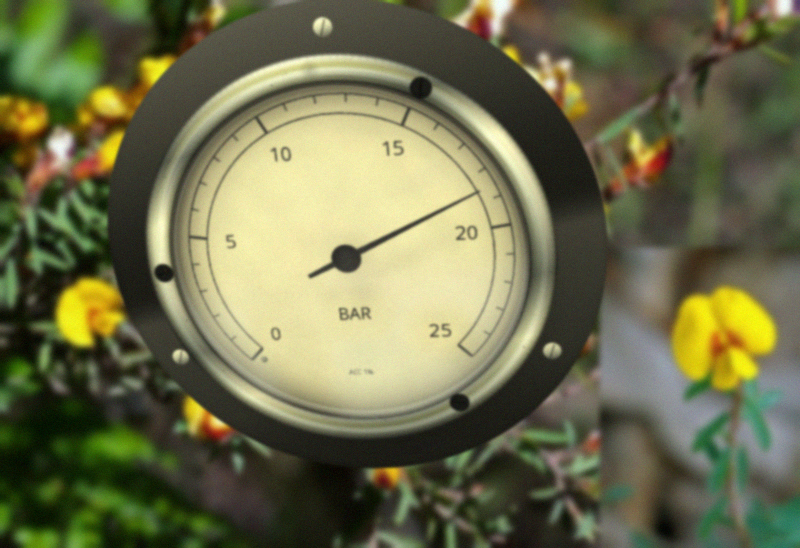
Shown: 18.5 bar
